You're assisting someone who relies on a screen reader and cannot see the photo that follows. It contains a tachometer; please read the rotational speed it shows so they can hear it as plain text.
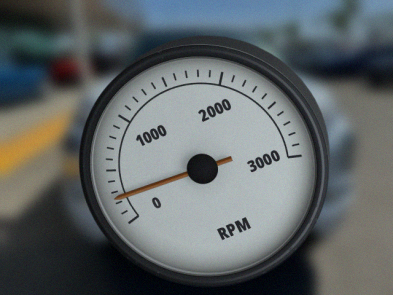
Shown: 250 rpm
